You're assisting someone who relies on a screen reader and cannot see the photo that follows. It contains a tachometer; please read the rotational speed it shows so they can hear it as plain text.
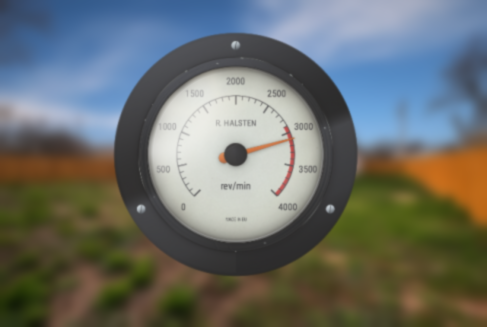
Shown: 3100 rpm
